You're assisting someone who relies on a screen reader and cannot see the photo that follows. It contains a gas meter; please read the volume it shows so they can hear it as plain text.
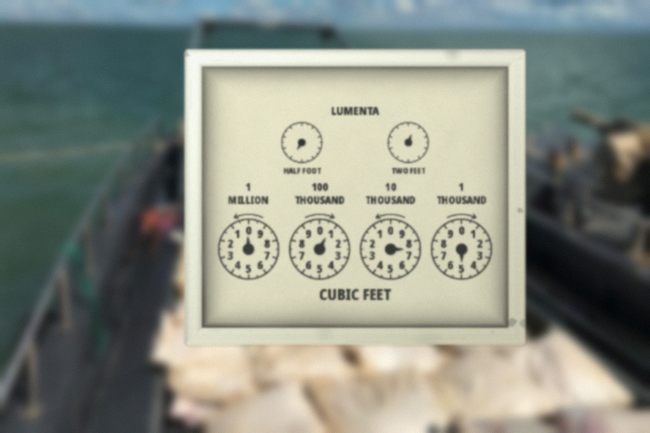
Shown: 7500 ft³
